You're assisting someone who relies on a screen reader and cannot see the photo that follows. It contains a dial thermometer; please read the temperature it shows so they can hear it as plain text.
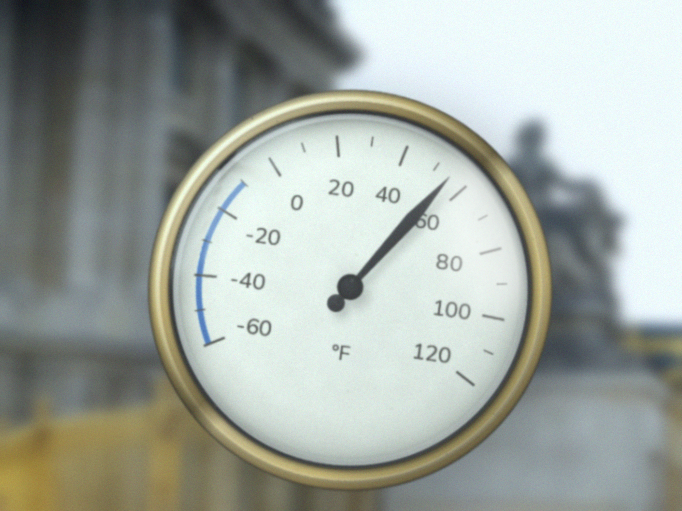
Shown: 55 °F
